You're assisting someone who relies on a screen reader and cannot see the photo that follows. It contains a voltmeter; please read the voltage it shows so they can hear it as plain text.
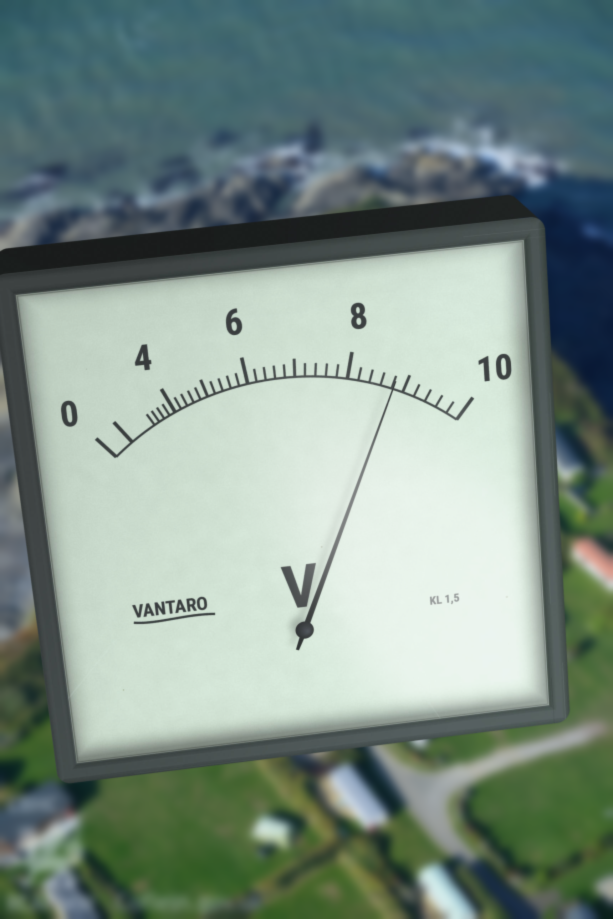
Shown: 8.8 V
